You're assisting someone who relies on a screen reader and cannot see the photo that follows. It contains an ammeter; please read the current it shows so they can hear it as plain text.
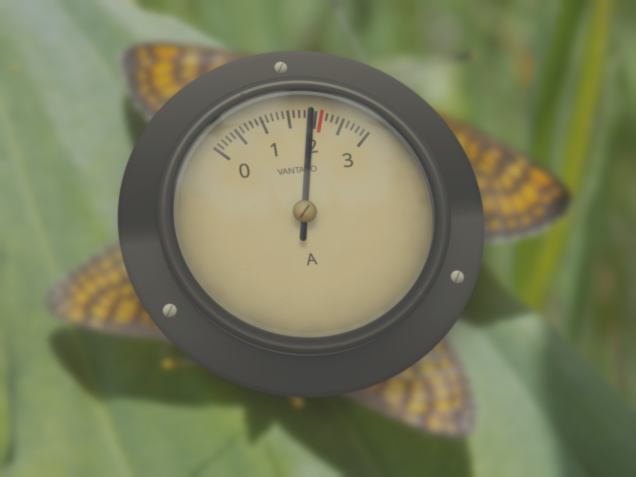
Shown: 1.9 A
